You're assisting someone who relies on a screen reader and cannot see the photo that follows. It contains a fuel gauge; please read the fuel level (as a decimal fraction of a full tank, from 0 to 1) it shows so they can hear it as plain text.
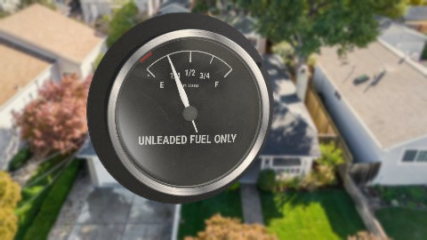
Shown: 0.25
